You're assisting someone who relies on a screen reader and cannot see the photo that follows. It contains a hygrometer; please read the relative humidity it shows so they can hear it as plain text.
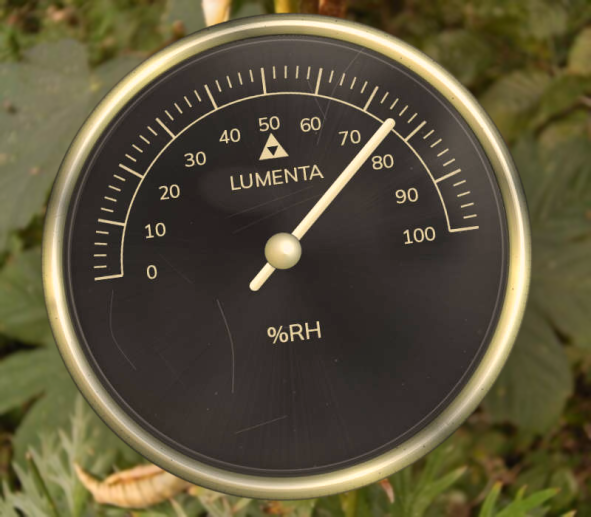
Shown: 76 %
